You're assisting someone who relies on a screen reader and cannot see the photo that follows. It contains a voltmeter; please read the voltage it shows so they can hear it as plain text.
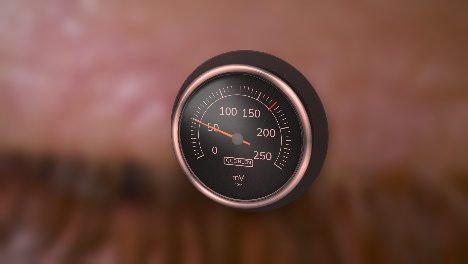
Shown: 50 mV
